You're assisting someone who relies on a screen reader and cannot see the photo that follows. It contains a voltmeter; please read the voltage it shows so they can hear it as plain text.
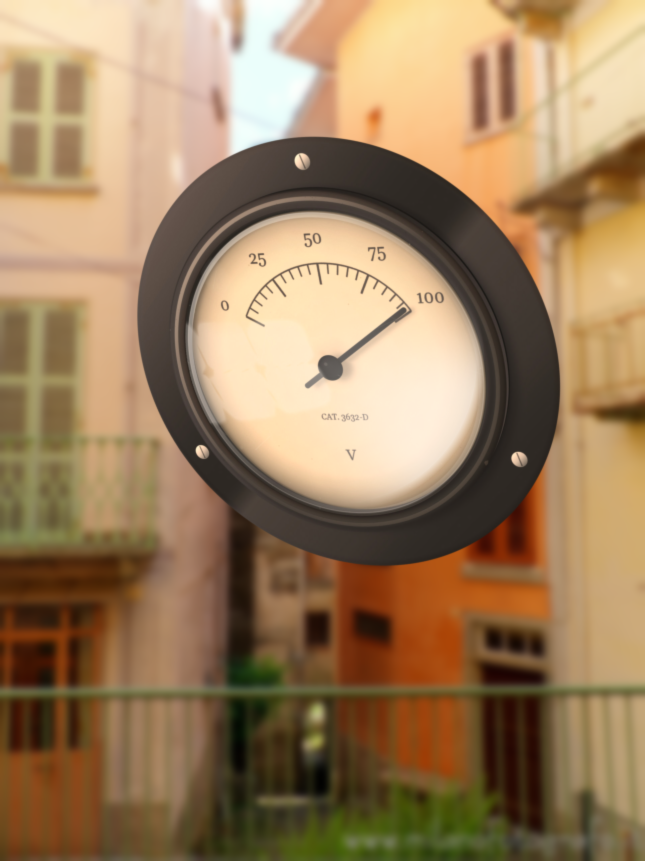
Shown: 97.5 V
